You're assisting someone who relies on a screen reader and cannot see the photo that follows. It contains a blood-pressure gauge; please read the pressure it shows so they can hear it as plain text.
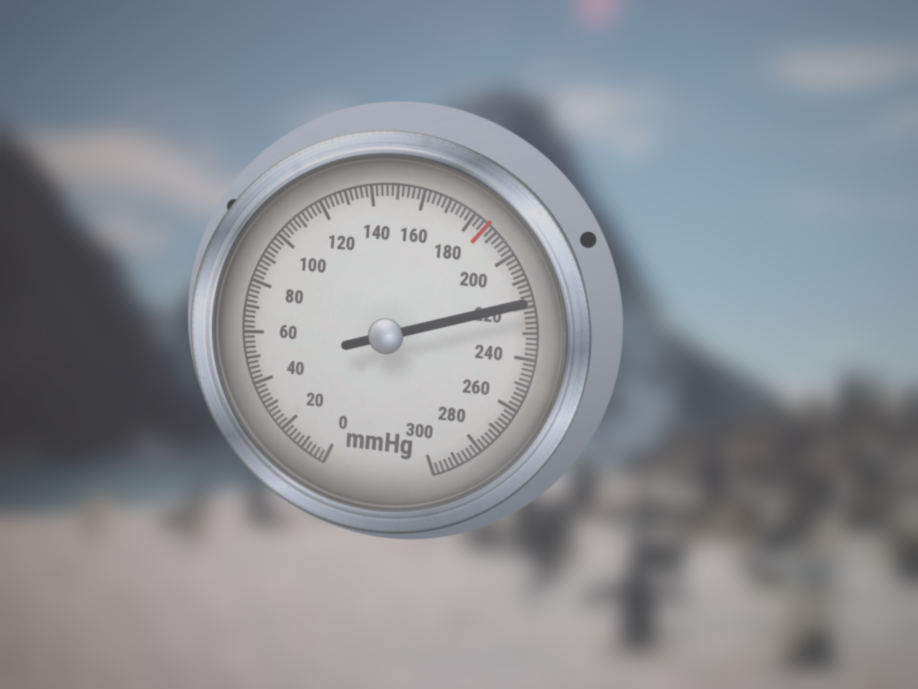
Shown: 218 mmHg
